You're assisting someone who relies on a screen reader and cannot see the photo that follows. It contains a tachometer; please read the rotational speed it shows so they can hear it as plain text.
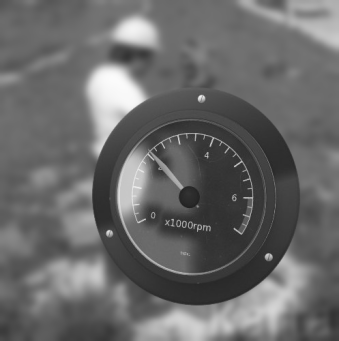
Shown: 2125 rpm
